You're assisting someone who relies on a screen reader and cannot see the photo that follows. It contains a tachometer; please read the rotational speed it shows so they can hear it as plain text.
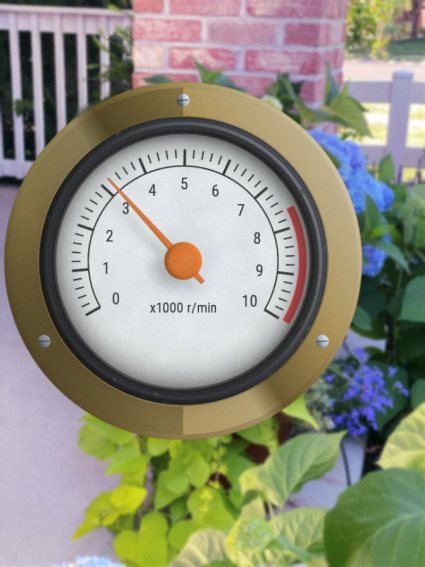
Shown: 3200 rpm
